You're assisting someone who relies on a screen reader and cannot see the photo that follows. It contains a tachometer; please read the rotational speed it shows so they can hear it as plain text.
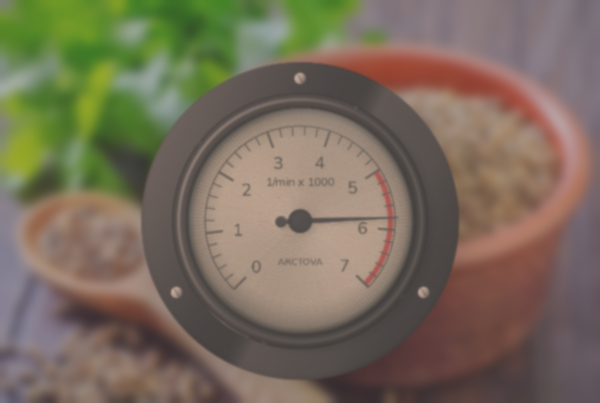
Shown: 5800 rpm
